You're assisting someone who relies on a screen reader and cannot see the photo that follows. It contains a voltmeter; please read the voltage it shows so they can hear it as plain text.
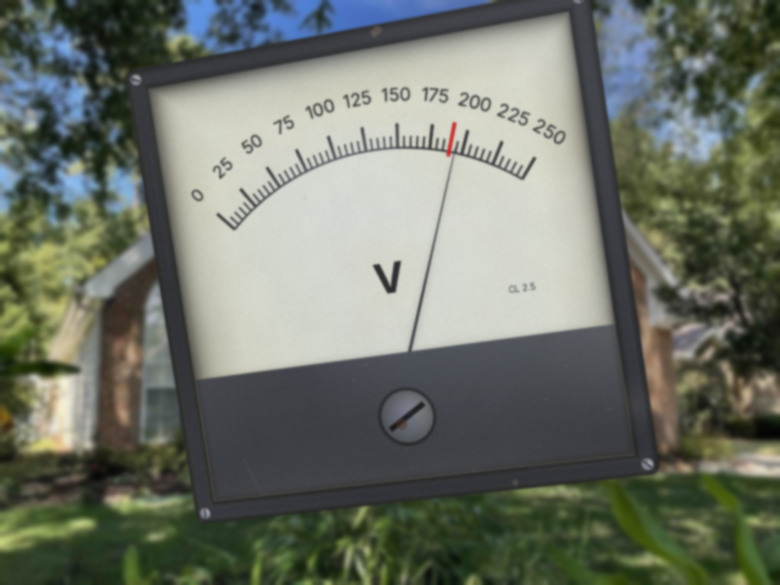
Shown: 195 V
